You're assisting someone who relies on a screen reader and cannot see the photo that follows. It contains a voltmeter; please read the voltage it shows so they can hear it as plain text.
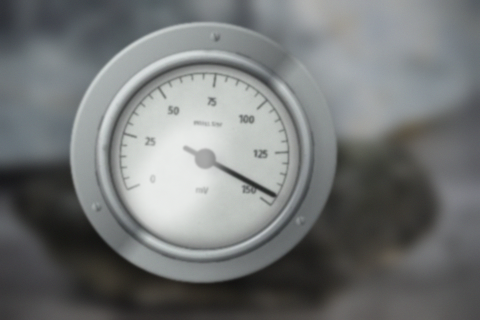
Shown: 145 mV
